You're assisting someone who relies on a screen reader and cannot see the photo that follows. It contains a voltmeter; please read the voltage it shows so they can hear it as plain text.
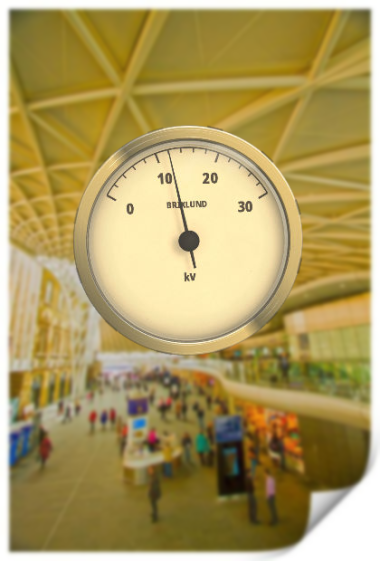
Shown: 12 kV
